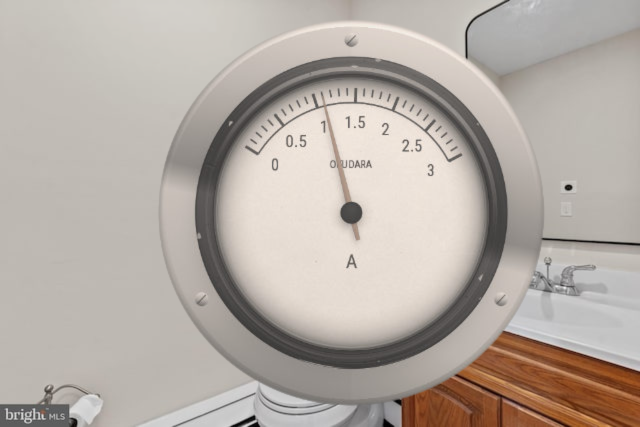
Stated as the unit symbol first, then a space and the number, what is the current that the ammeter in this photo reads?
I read A 1.1
